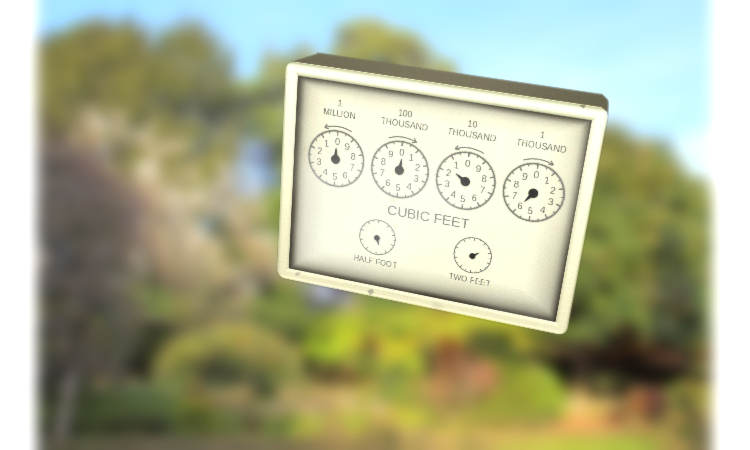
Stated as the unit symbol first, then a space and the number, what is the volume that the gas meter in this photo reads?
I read ft³ 1600
